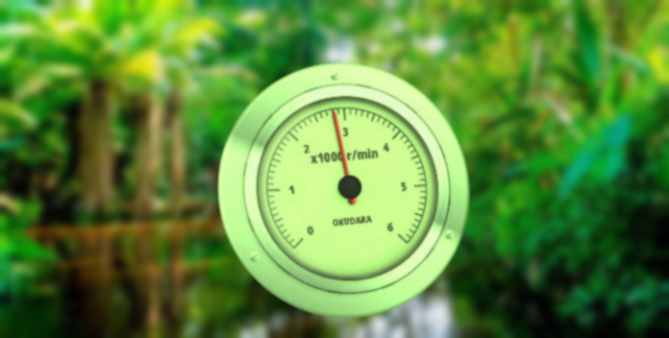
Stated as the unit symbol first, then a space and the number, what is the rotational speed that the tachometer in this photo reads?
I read rpm 2800
